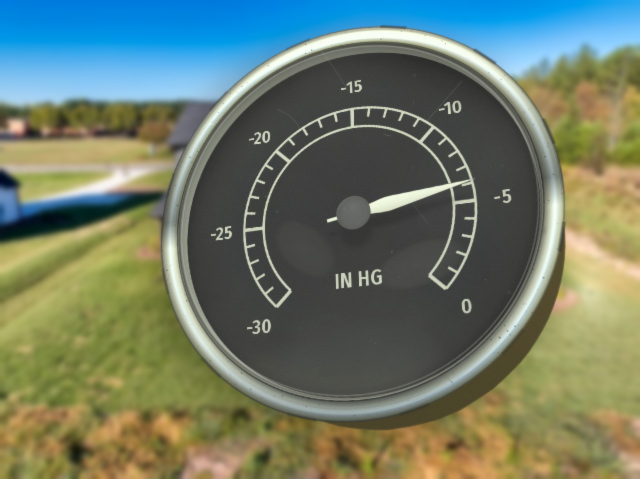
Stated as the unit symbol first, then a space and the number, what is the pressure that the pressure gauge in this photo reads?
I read inHg -6
